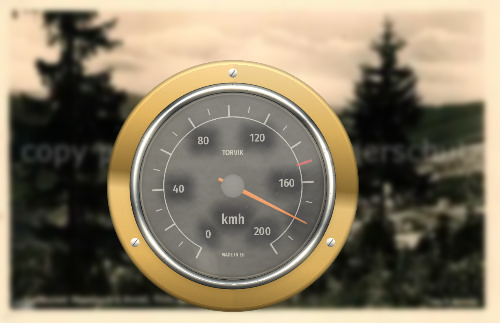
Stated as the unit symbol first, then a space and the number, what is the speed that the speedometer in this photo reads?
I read km/h 180
